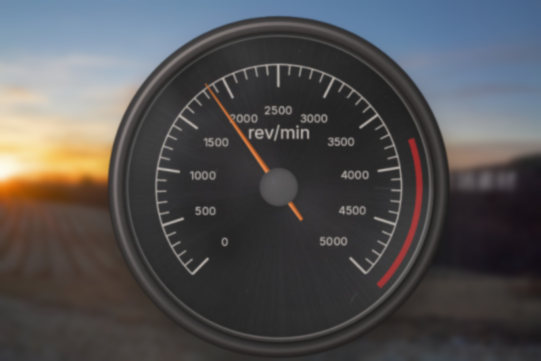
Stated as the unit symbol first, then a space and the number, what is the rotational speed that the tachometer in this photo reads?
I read rpm 1850
